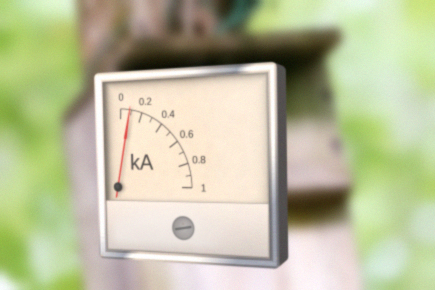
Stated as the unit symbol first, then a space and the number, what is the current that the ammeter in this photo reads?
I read kA 0.1
